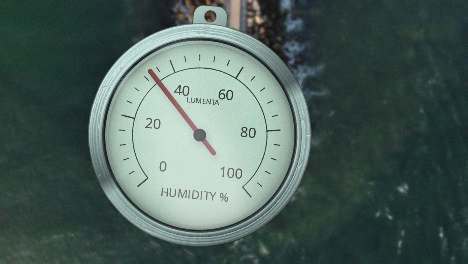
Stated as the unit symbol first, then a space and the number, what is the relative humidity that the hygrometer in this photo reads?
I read % 34
